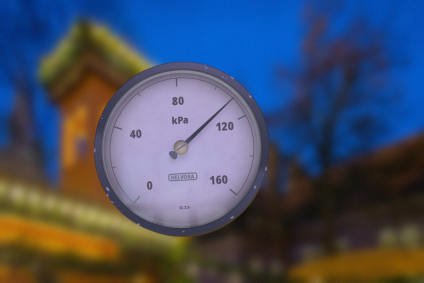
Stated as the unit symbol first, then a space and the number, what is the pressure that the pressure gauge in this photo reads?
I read kPa 110
